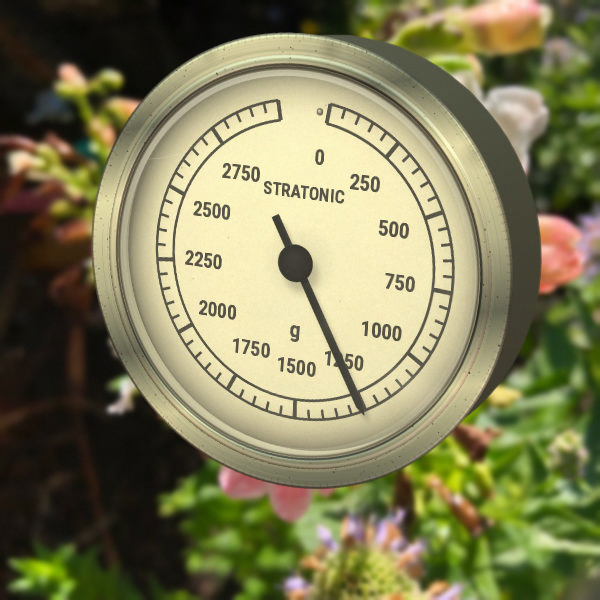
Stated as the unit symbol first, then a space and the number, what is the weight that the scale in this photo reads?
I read g 1250
